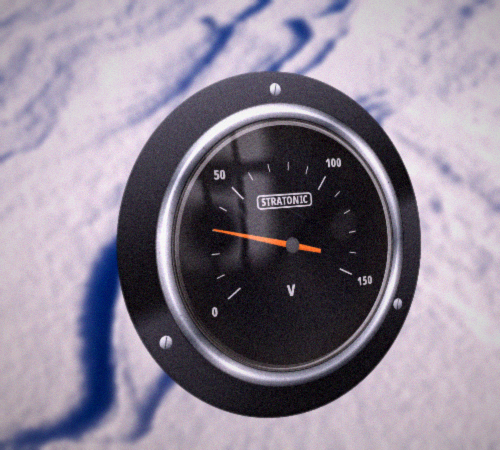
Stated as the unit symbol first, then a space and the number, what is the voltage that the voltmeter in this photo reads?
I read V 30
